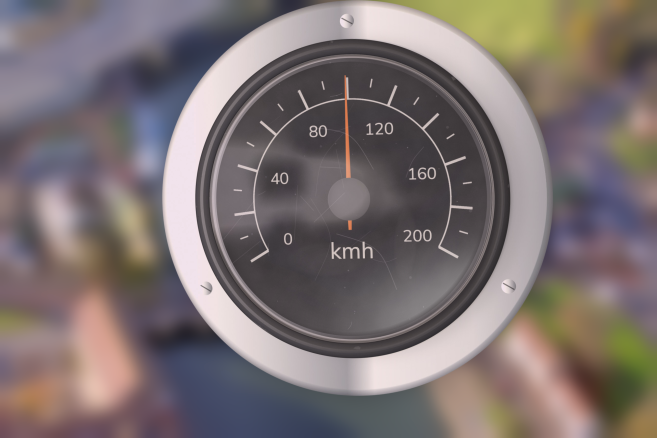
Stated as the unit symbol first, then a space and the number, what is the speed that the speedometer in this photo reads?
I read km/h 100
